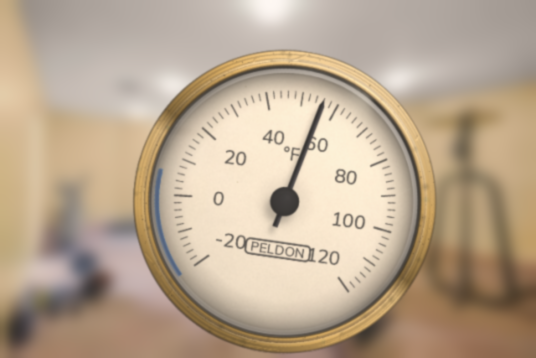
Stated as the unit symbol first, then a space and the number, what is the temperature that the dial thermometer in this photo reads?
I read °F 56
